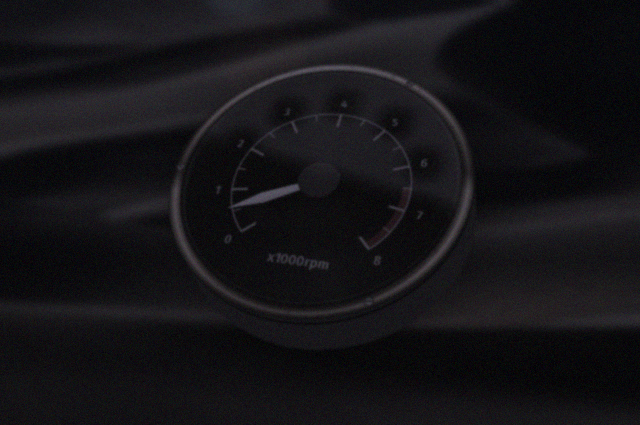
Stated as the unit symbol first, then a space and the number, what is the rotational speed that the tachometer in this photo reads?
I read rpm 500
